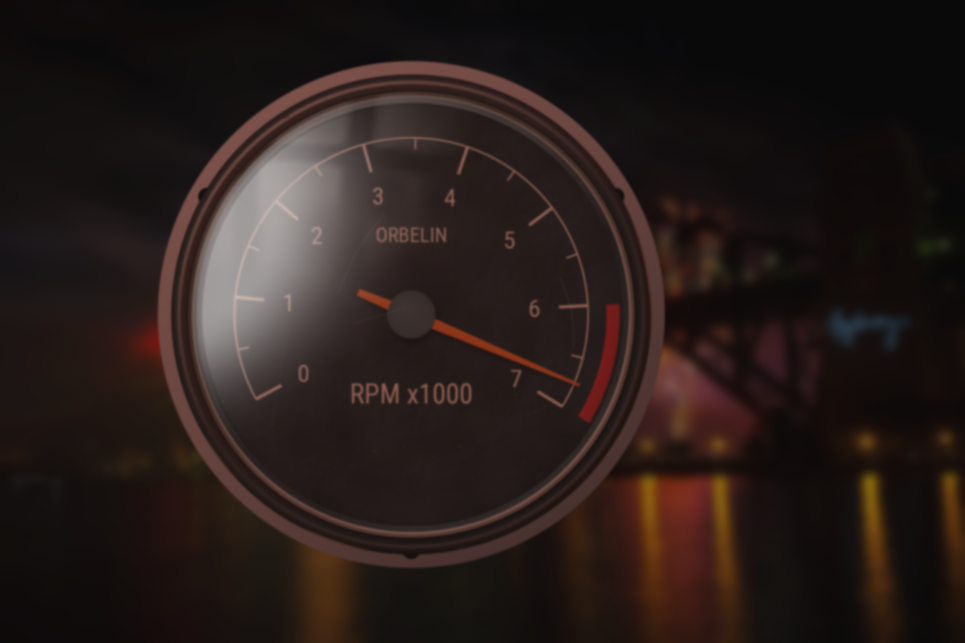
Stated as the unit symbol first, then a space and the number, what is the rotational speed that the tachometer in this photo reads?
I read rpm 6750
